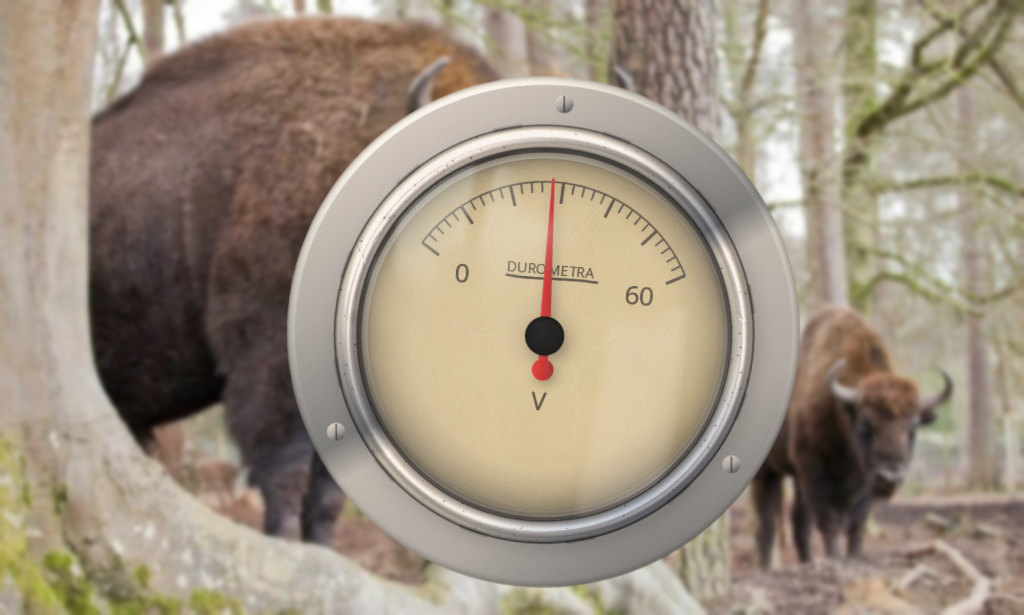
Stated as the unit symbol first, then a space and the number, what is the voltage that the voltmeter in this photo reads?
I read V 28
